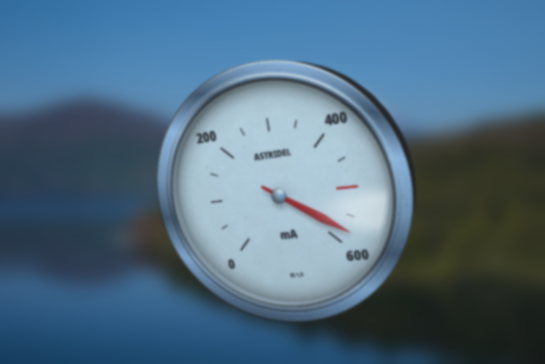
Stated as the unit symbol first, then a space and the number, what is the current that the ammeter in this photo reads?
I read mA 575
